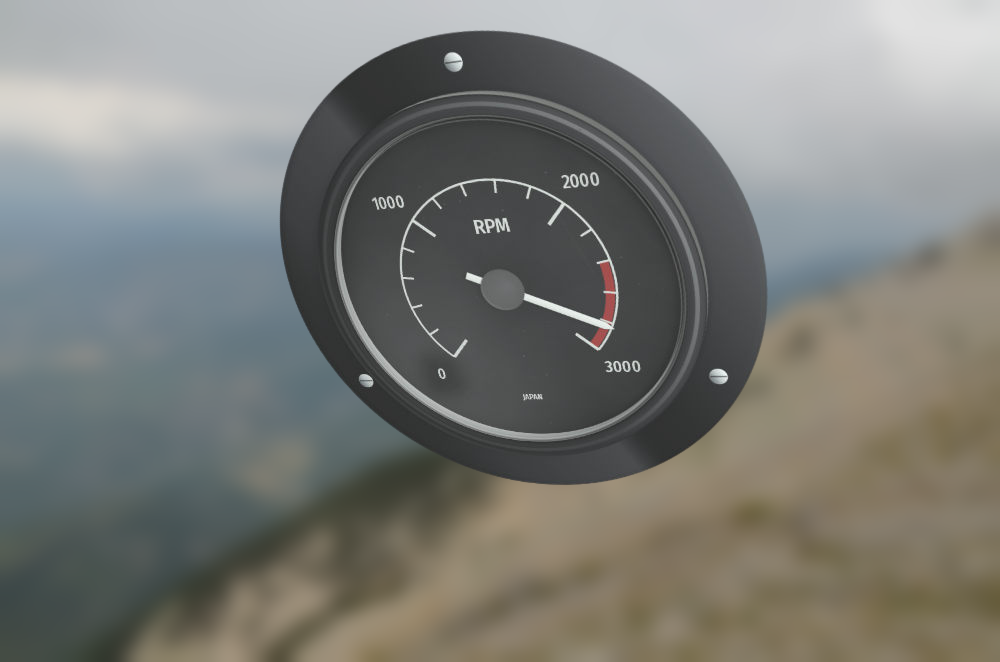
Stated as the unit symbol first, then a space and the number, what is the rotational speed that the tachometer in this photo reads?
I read rpm 2800
